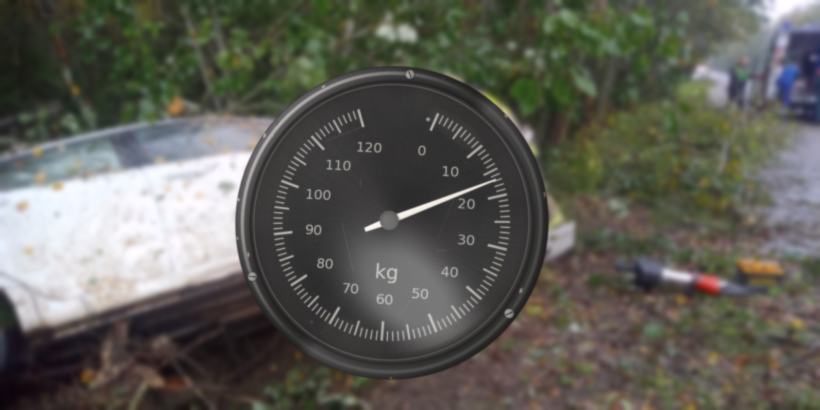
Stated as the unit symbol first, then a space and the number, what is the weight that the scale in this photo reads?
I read kg 17
